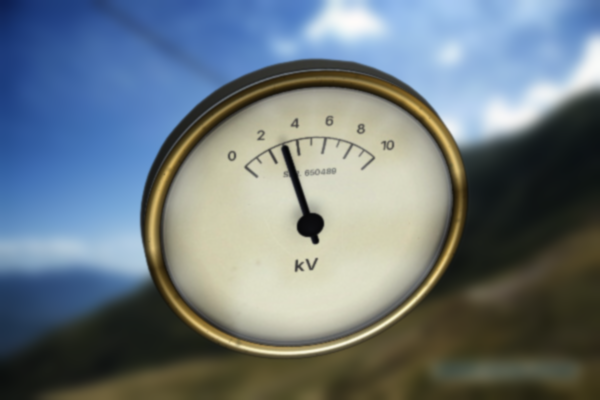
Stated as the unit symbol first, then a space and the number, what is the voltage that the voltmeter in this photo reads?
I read kV 3
